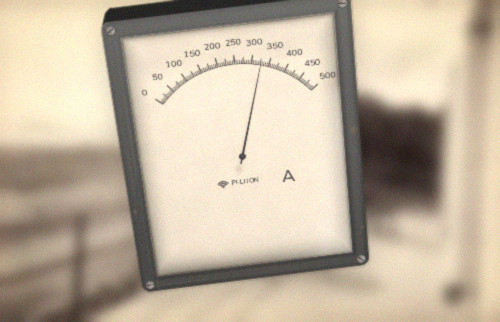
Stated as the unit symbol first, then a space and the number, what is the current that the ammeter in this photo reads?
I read A 325
